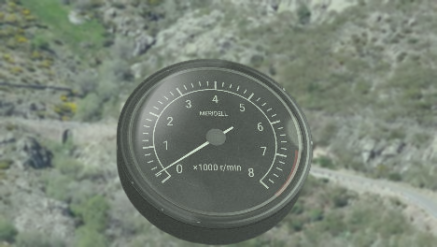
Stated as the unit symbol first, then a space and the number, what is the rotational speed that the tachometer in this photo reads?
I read rpm 200
